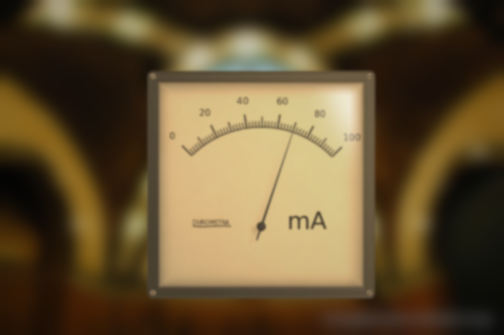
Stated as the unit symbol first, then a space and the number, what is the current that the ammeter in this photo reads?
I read mA 70
